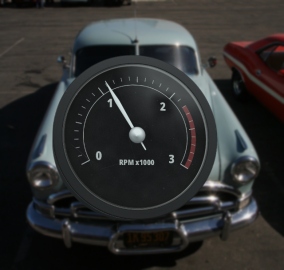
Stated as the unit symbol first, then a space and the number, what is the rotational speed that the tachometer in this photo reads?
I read rpm 1100
